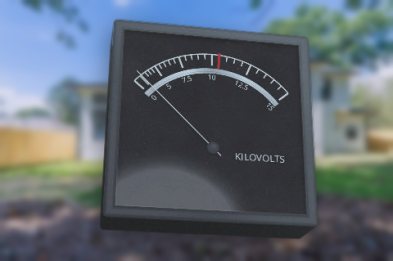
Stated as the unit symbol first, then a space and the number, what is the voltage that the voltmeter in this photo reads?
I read kV 2.5
